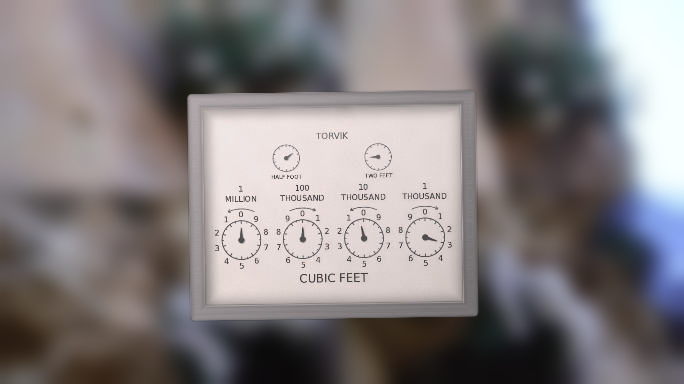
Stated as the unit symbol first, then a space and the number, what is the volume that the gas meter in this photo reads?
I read ft³ 300
